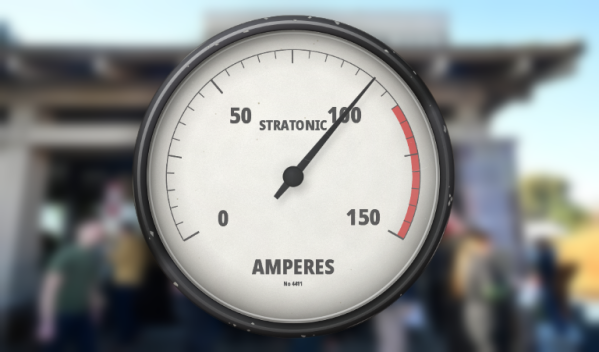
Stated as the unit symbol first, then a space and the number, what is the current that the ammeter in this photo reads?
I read A 100
